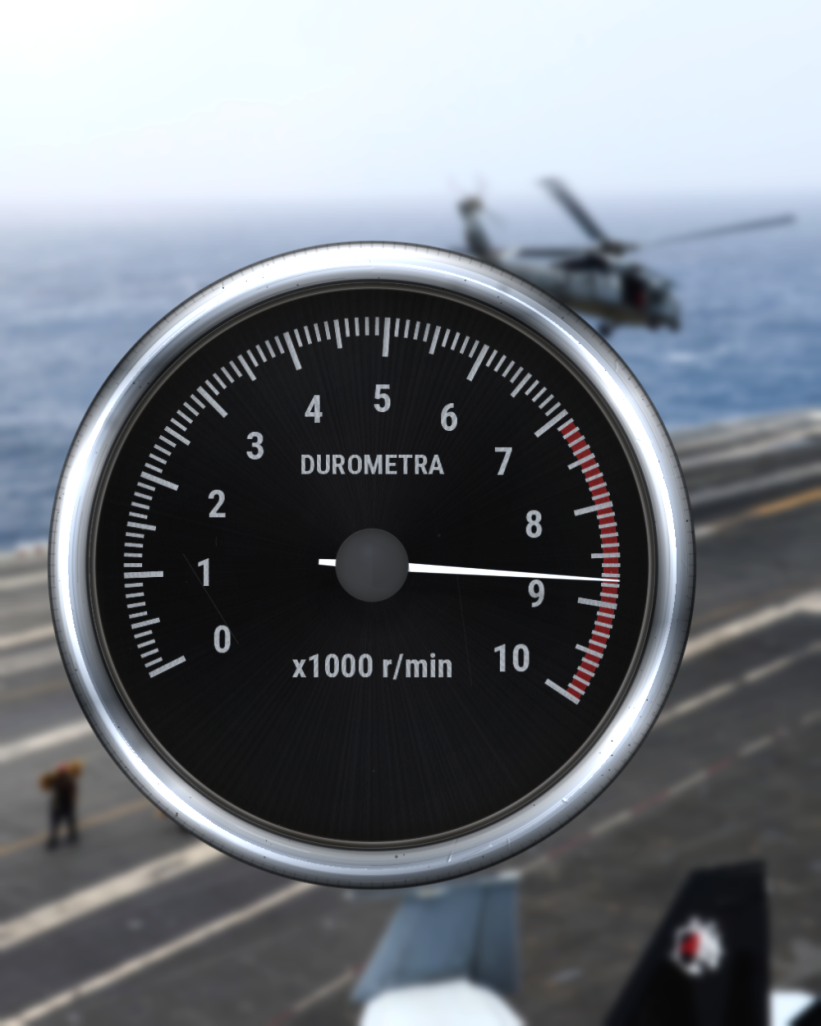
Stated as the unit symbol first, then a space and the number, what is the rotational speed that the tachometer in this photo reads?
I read rpm 8750
